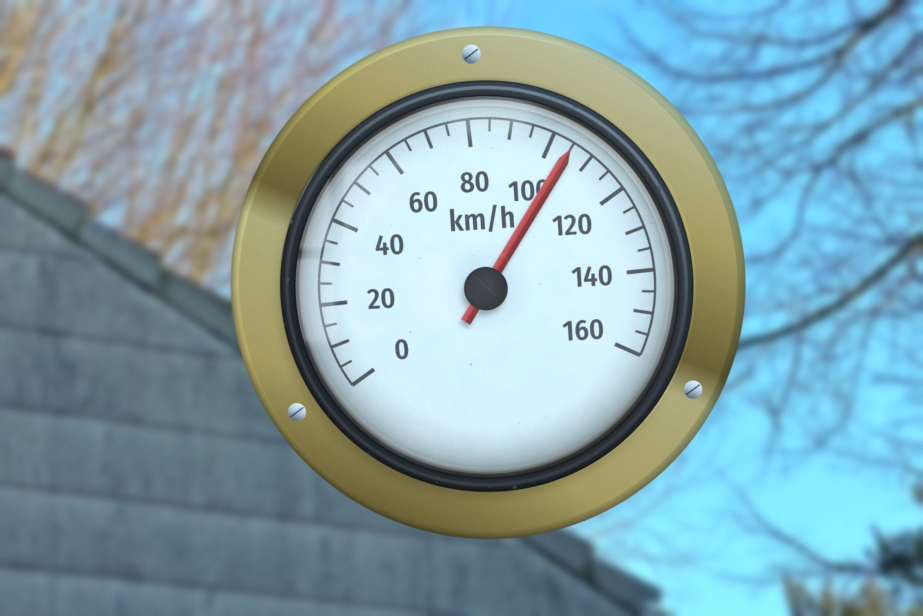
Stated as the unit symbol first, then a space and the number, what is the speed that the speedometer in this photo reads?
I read km/h 105
